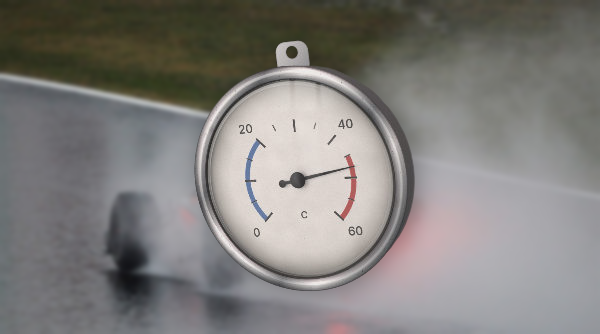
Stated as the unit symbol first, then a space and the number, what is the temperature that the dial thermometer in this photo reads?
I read °C 47.5
